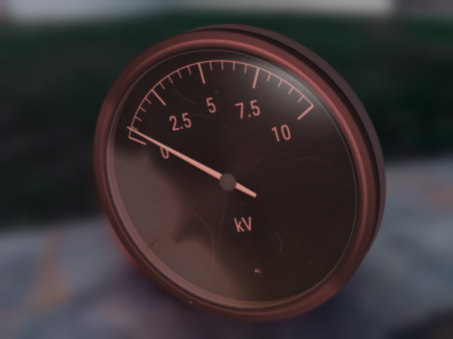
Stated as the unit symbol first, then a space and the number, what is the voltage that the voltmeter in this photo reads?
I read kV 0.5
